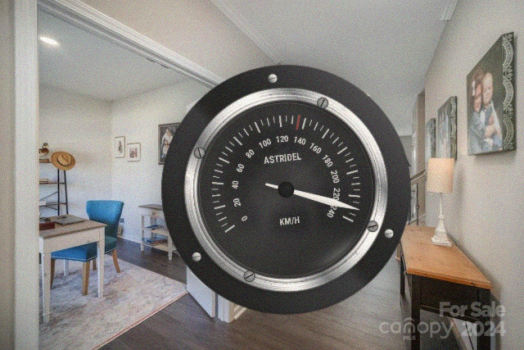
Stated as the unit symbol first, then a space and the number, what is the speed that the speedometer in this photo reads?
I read km/h 230
